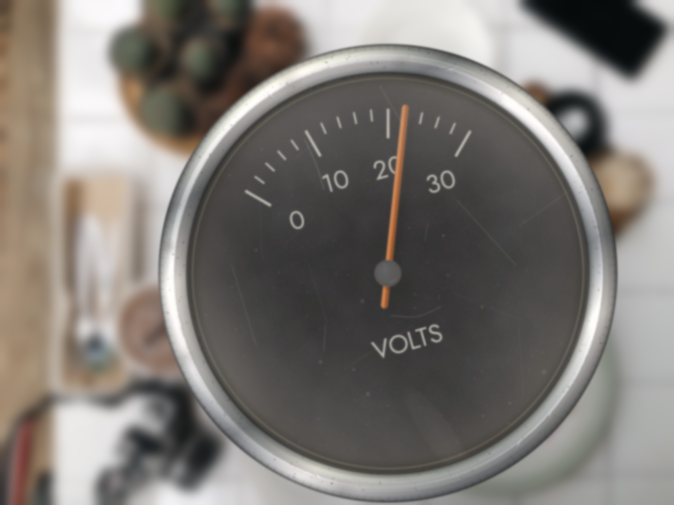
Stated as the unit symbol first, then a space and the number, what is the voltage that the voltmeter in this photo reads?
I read V 22
